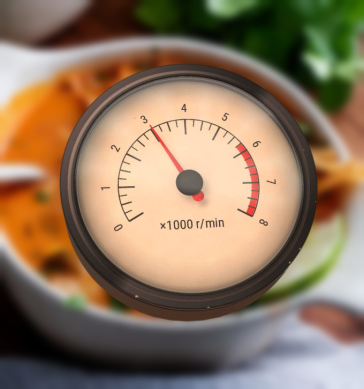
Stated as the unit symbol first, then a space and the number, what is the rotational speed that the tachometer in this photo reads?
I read rpm 3000
